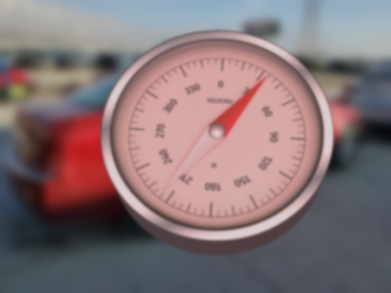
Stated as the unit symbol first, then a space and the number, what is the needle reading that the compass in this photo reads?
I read ° 35
